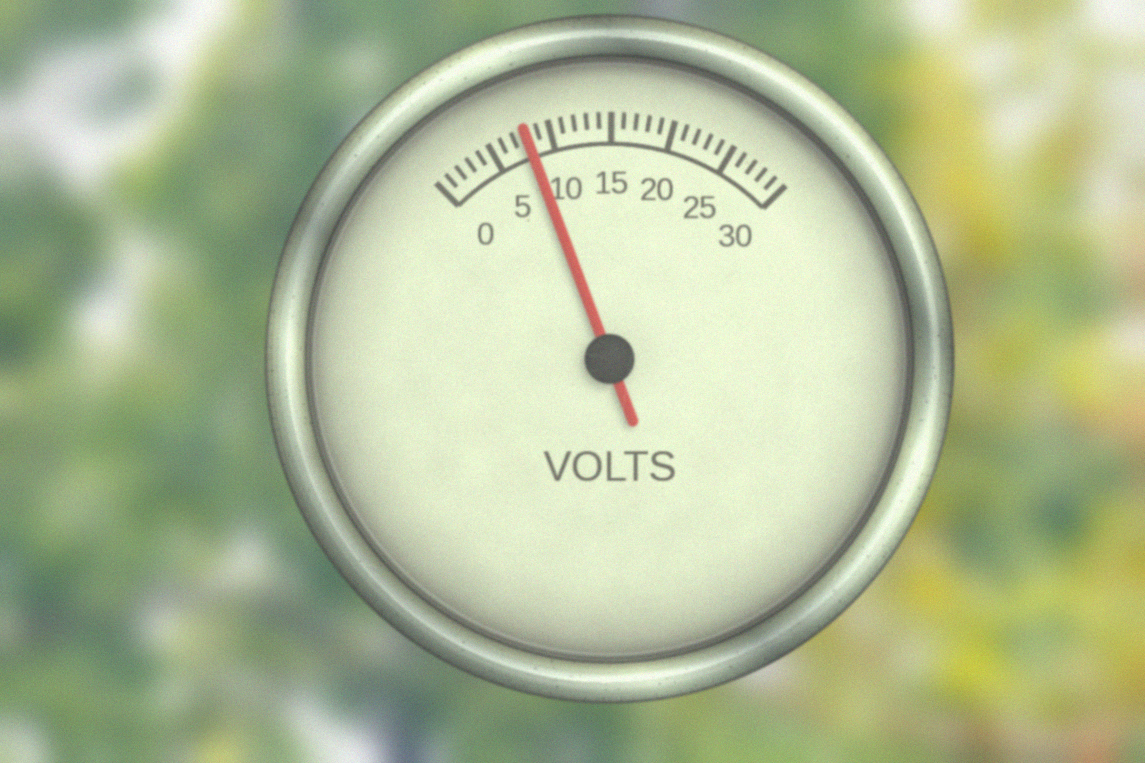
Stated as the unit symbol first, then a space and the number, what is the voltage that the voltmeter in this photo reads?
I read V 8
